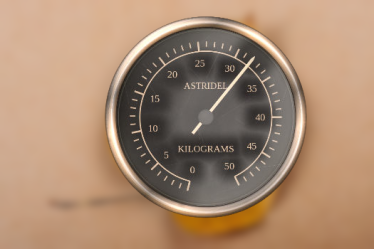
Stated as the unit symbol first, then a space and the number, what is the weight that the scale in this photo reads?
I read kg 32
